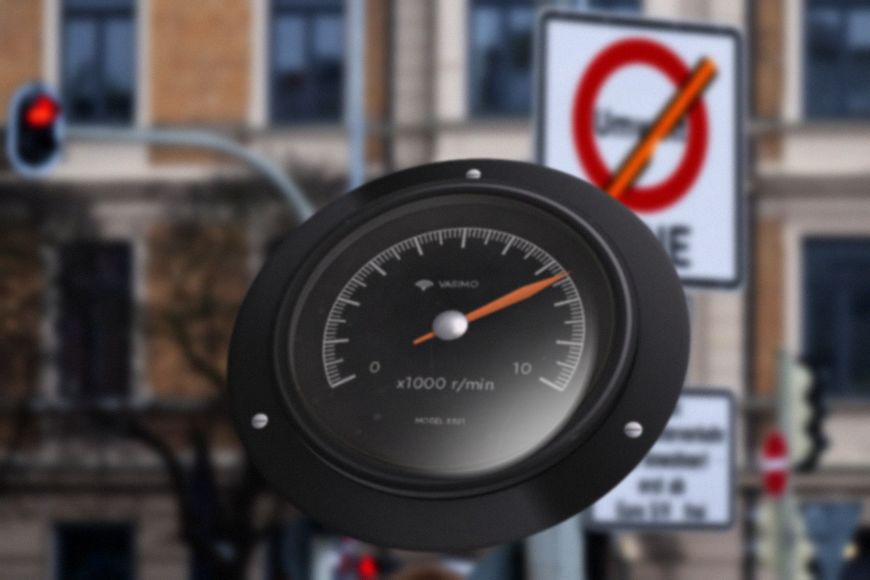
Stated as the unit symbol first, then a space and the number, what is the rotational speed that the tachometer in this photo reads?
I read rpm 7500
